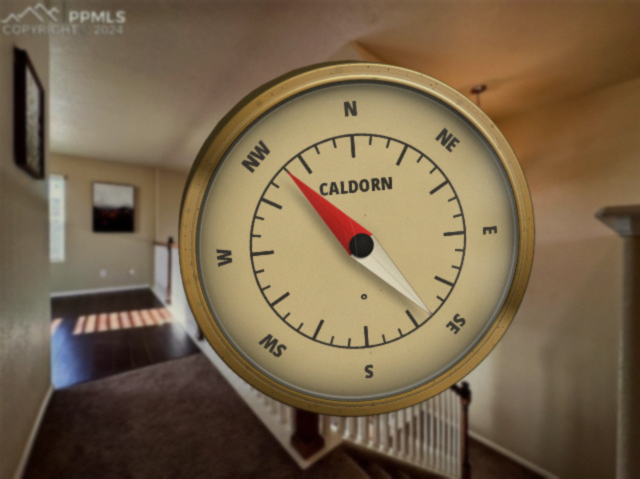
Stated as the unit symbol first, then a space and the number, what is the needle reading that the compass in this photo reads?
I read ° 320
